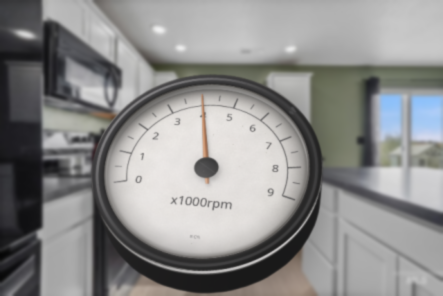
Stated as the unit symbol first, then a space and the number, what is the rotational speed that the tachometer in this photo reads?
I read rpm 4000
